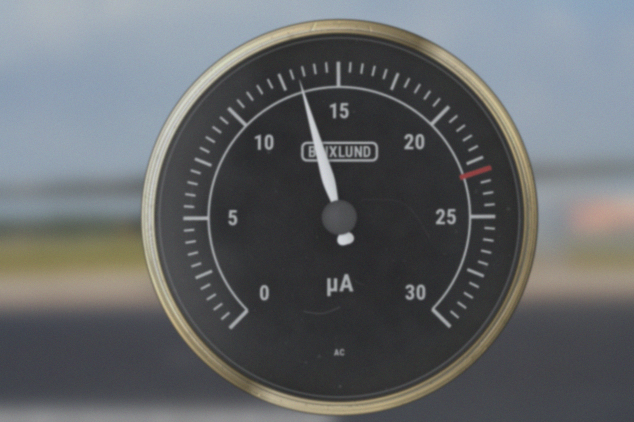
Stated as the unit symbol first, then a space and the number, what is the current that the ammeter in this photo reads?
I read µA 13.25
